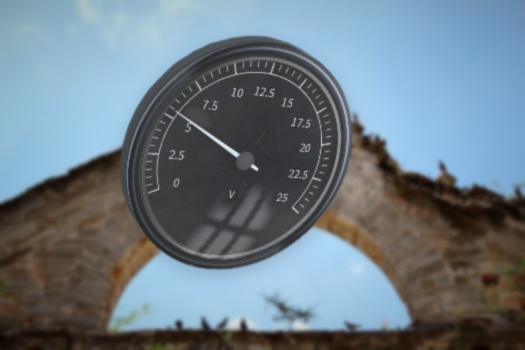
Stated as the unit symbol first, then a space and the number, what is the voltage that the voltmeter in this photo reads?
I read V 5.5
